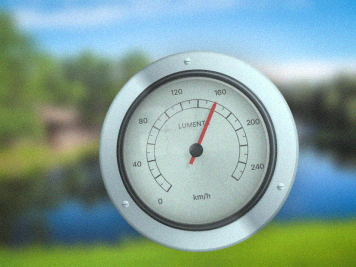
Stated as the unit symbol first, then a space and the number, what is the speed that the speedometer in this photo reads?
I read km/h 160
